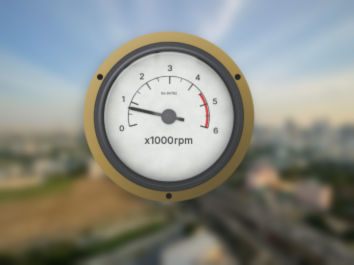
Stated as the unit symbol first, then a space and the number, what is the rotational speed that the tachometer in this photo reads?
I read rpm 750
